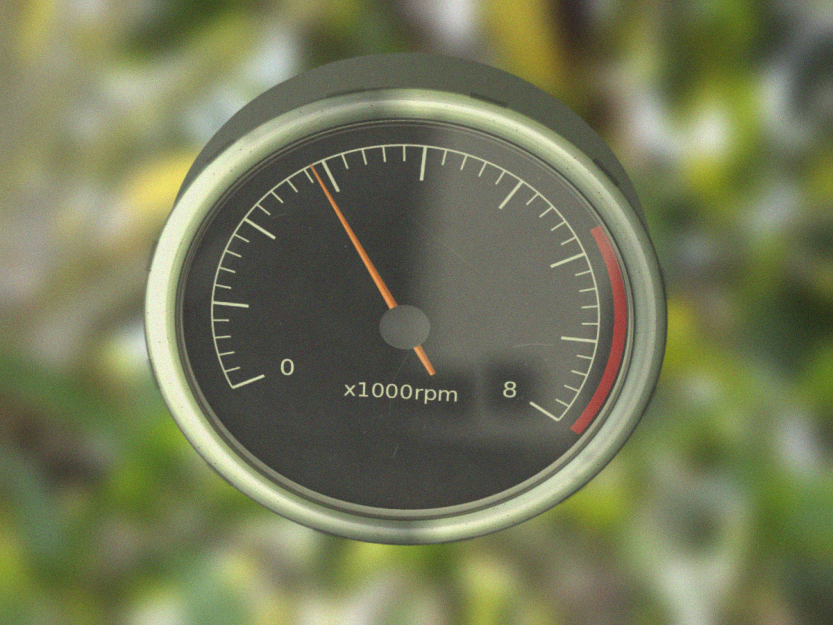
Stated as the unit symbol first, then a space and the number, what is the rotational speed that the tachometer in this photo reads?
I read rpm 2900
